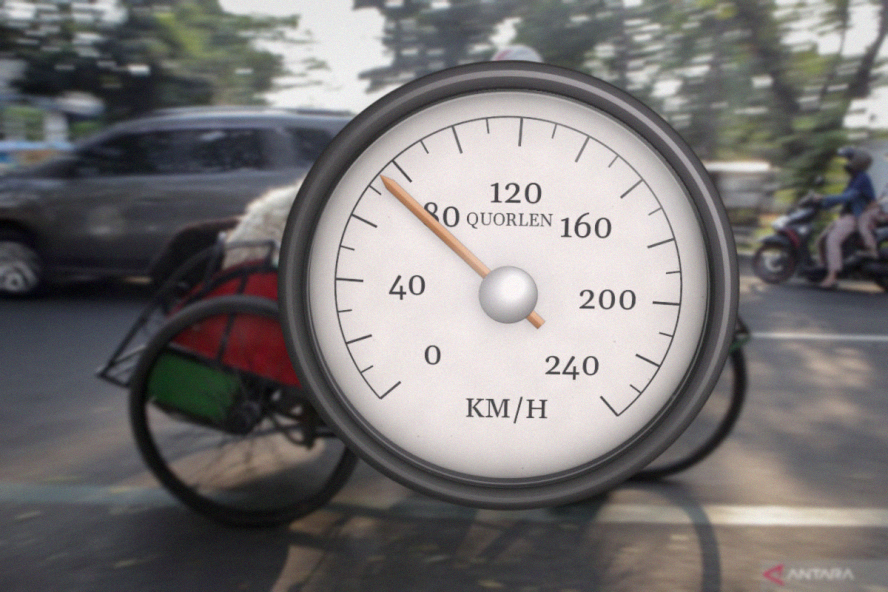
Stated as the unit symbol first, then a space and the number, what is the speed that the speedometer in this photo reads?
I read km/h 75
